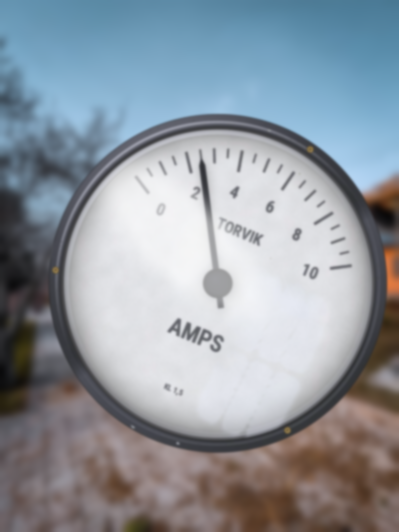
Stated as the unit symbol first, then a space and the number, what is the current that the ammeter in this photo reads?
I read A 2.5
